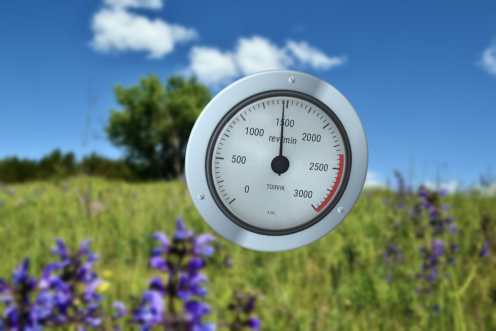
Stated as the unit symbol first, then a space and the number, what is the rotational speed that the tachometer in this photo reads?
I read rpm 1450
